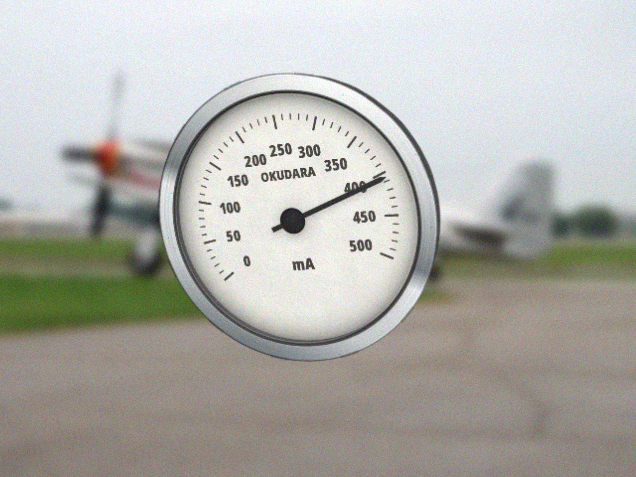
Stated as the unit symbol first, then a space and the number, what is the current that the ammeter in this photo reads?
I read mA 405
